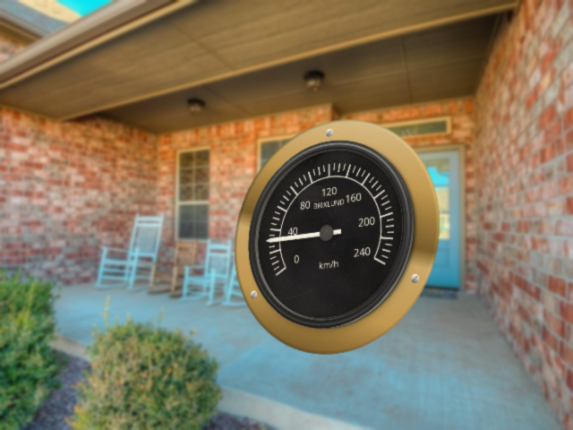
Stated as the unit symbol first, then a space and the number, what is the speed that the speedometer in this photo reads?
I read km/h 30
